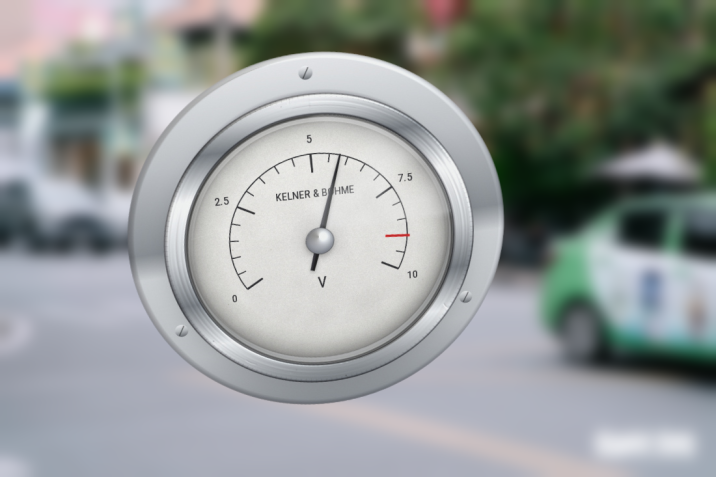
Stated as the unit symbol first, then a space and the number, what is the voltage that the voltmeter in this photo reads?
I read V 5.75
